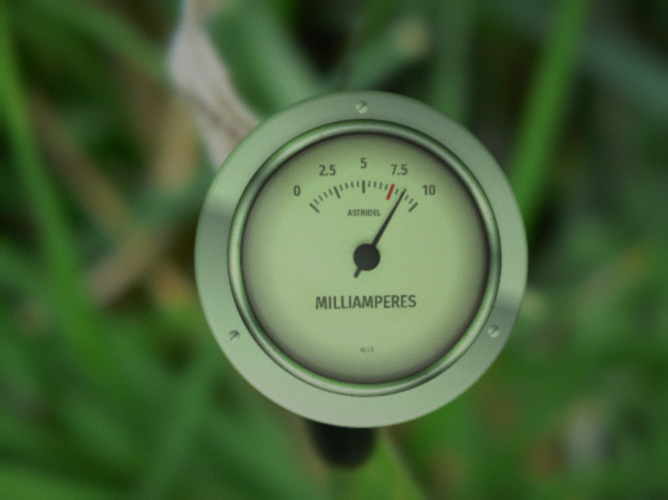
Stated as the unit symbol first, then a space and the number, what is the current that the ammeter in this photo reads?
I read mA 8.5
